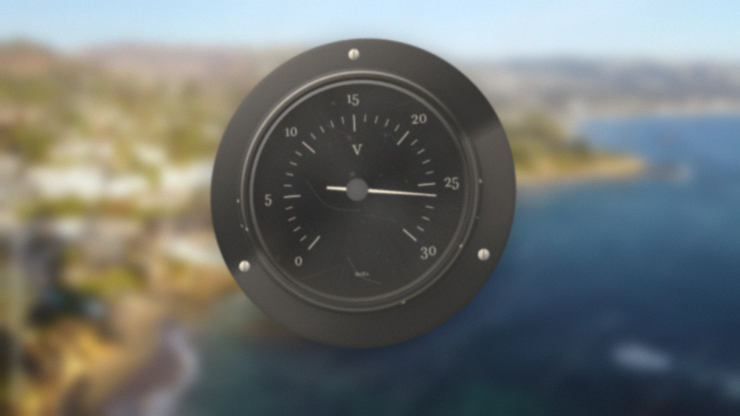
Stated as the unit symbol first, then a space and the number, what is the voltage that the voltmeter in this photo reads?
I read V 26
